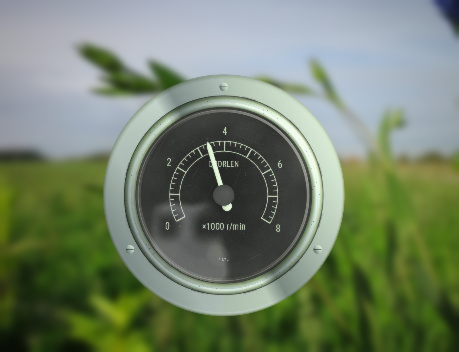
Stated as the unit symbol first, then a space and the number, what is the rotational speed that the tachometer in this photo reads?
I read rpm 3400
